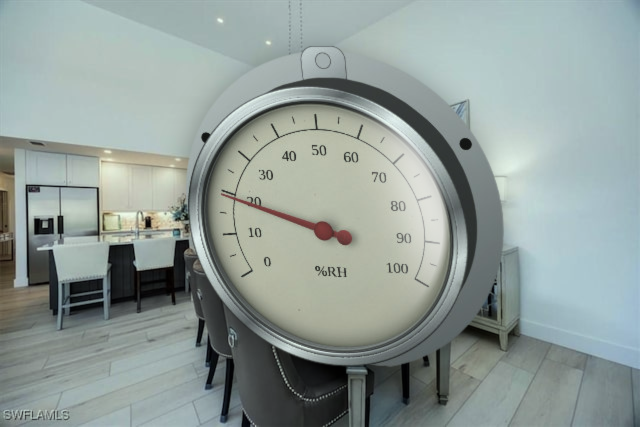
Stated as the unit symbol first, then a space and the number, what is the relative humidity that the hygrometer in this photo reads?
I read % 20
